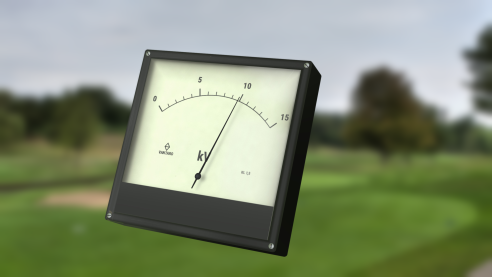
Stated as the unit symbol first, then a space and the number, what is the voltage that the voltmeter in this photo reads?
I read kV 10
